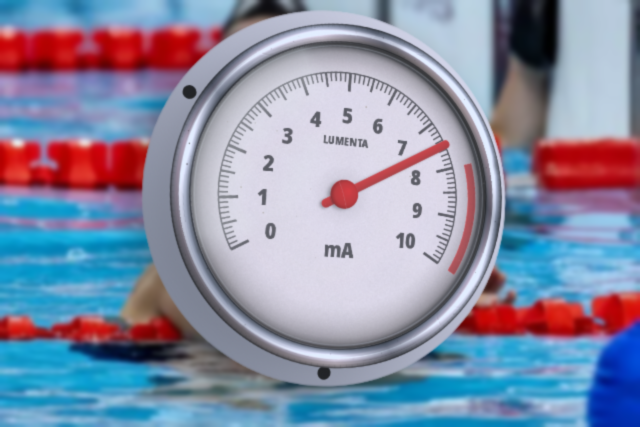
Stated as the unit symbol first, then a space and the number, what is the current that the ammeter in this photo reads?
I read mA 7.5
